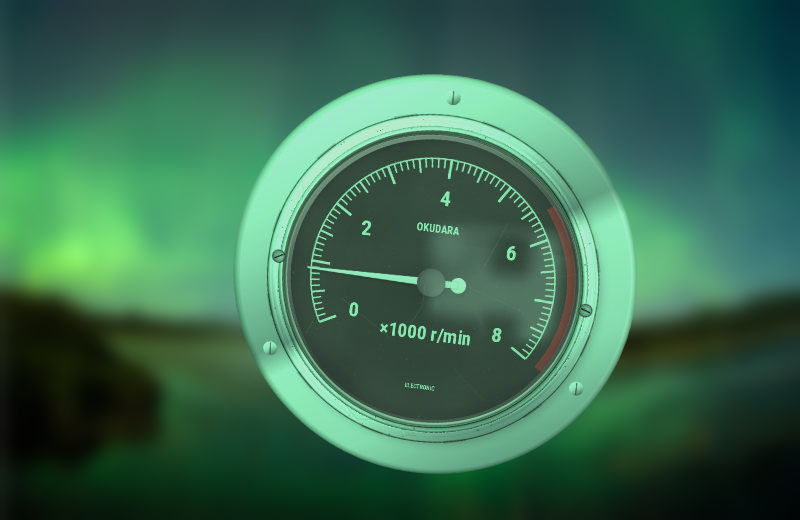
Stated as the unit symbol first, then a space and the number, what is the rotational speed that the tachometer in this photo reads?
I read rpm 900
